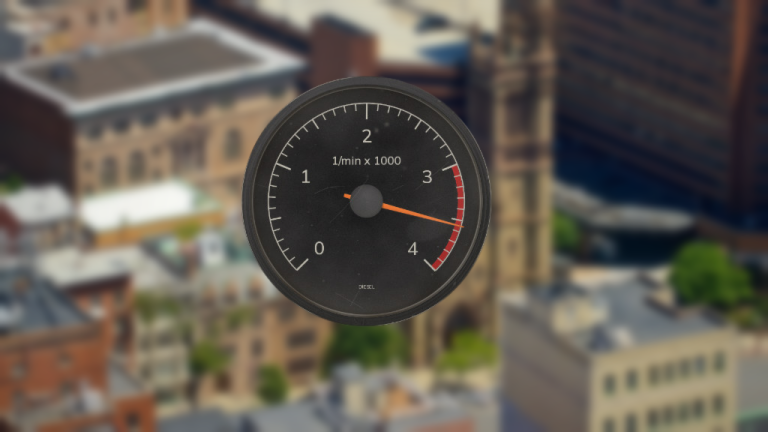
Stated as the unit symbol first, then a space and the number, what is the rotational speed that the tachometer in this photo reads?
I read rpm 3550
